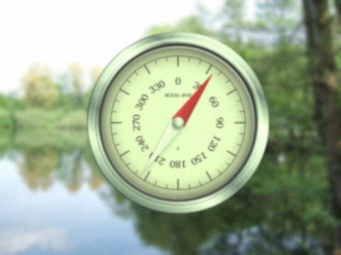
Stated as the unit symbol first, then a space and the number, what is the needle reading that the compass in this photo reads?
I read ° 35
